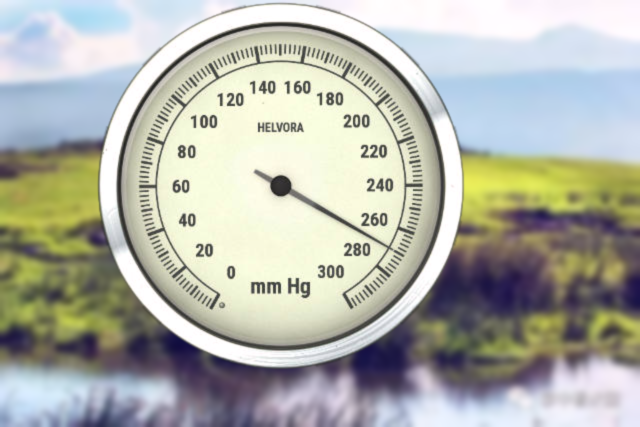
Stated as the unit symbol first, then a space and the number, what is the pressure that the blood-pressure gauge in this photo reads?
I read mmHg 270
